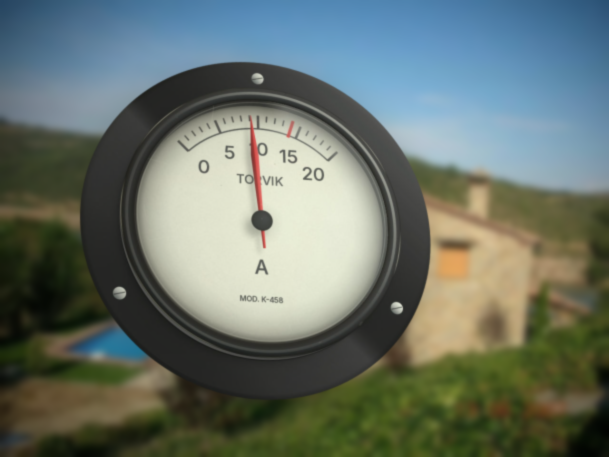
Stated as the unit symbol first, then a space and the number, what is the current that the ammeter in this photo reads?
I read A 9
